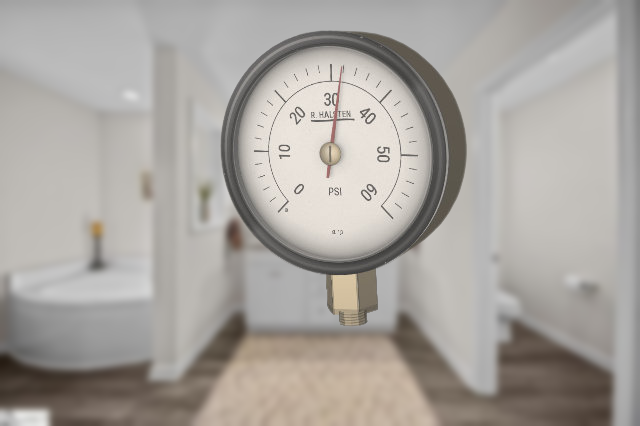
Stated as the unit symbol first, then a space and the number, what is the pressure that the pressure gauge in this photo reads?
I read psi 32
